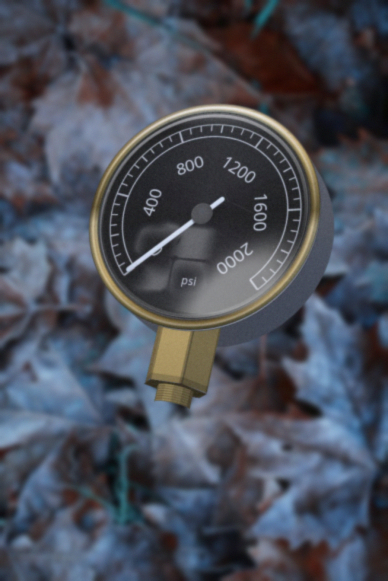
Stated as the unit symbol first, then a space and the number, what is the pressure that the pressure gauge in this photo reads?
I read psi 0
